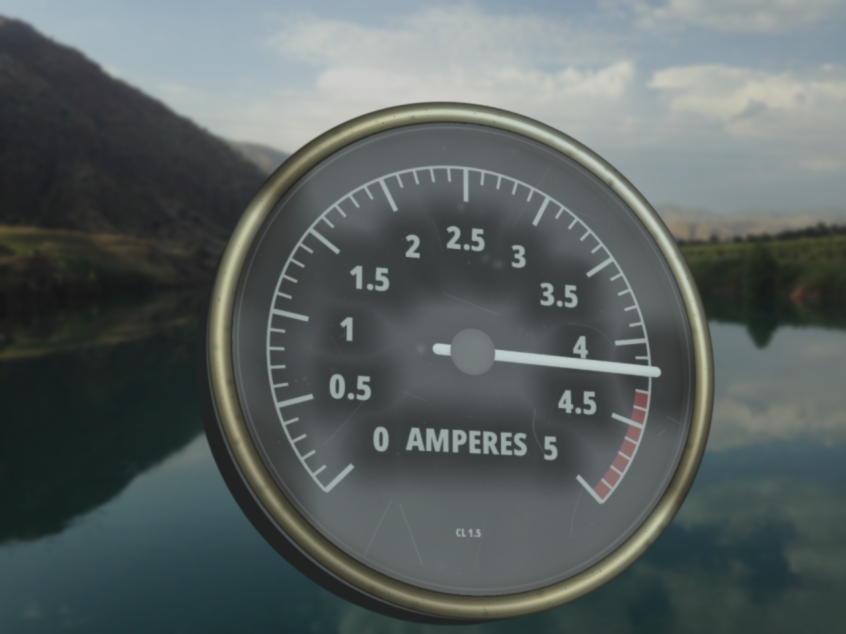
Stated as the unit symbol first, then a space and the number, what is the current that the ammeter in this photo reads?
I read A 4.2
